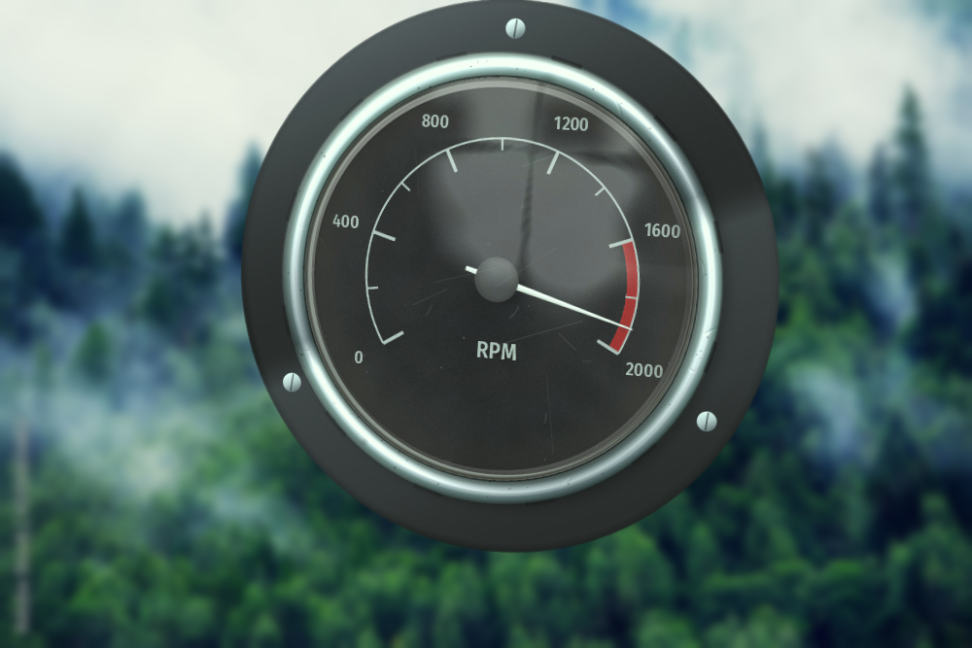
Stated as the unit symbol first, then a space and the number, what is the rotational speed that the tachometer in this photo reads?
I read rpm 1900
